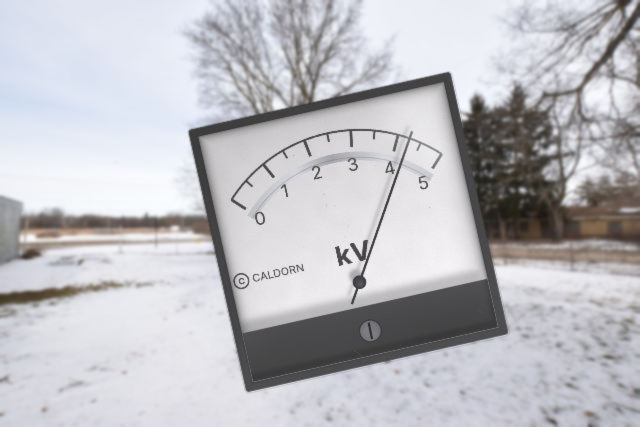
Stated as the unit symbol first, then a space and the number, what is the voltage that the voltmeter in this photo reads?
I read kV 4.25
